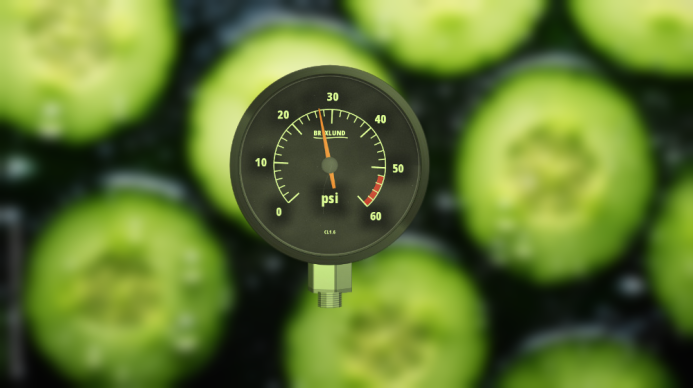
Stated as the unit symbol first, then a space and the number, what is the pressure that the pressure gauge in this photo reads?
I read psi 27
